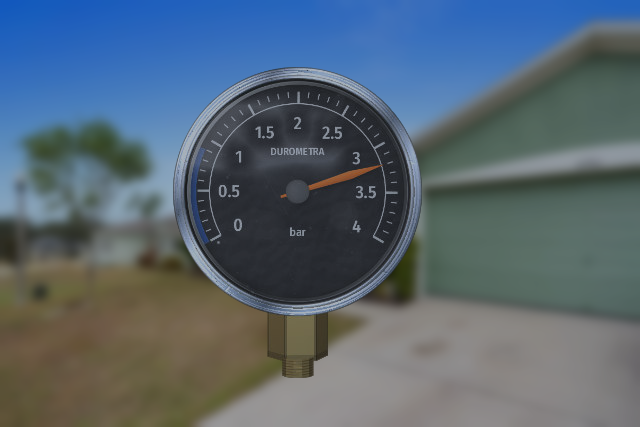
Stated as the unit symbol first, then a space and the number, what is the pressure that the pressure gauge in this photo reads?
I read bar 3.2
